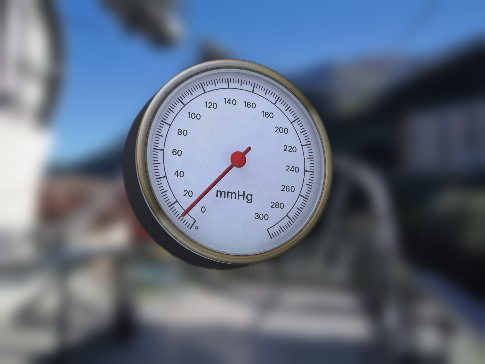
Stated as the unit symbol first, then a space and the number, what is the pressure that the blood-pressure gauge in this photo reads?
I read mmHg 10
